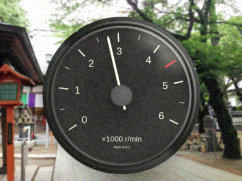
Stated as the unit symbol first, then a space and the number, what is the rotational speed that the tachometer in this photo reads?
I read rpm 2750
